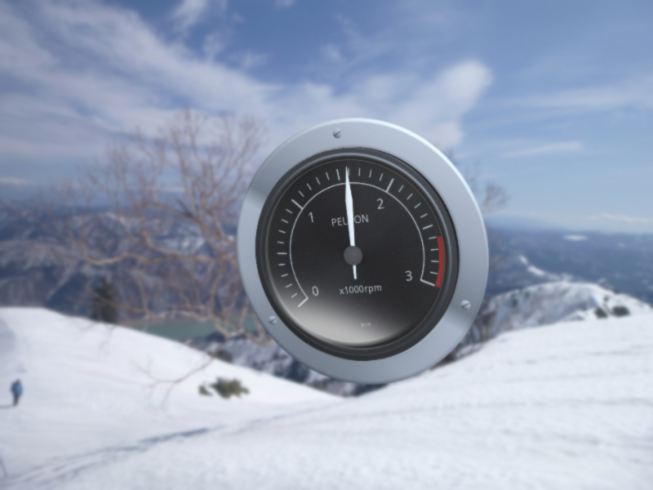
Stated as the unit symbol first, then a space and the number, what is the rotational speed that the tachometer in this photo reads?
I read rpm 1600
